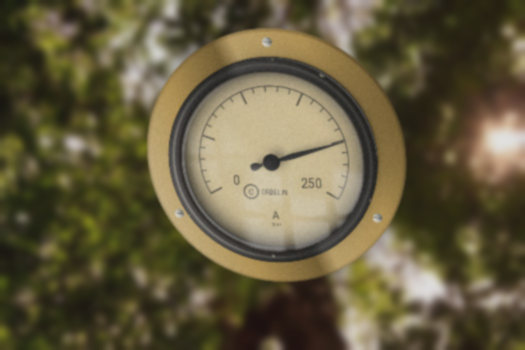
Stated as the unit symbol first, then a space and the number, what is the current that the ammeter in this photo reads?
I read A 200
